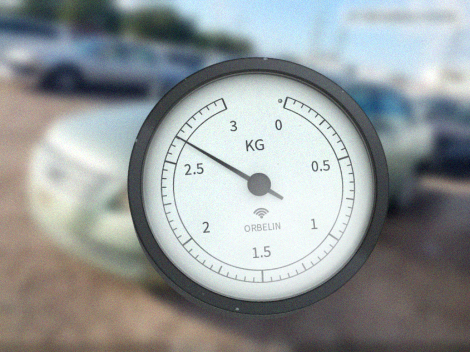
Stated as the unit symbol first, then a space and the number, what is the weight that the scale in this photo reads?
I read kg 2.65
